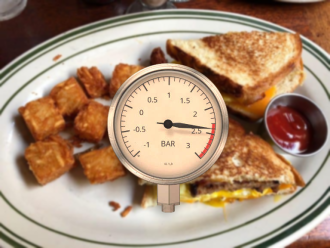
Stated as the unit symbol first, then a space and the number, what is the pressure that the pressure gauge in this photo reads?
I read bar 2.4
